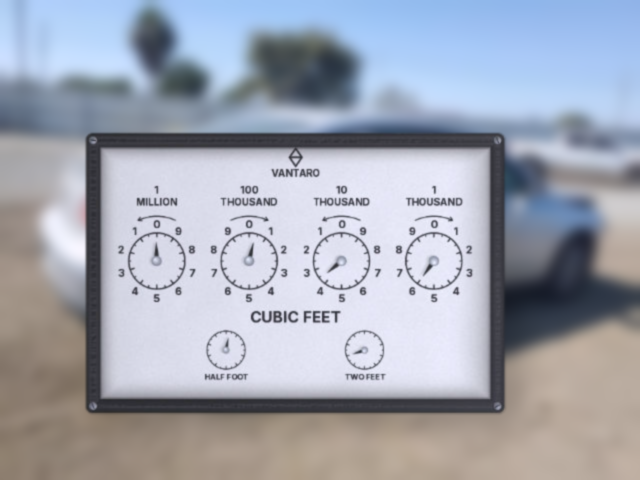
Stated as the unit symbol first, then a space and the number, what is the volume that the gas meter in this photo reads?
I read ft³ 3600
